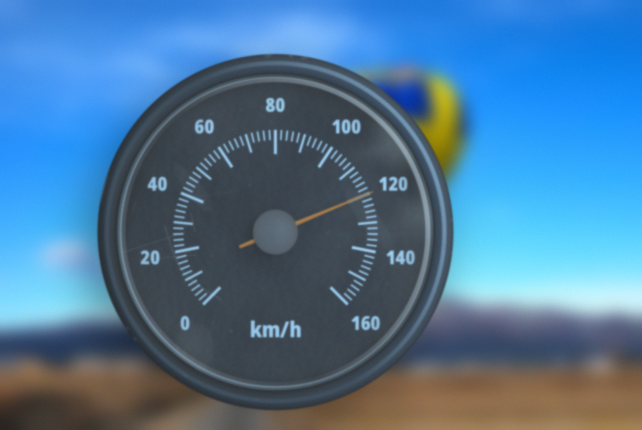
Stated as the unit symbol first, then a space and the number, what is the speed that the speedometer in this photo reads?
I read km/h 120
